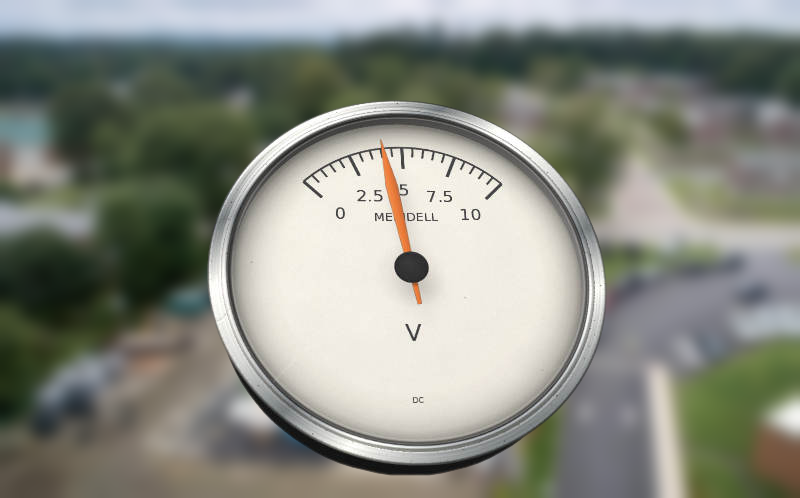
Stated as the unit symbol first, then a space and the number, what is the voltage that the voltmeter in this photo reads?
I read V 4
